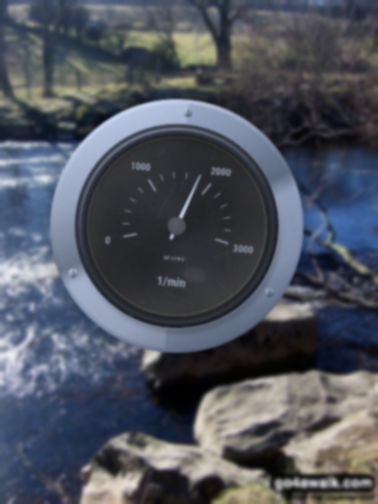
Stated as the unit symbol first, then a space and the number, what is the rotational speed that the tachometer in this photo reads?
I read rpm 1800
